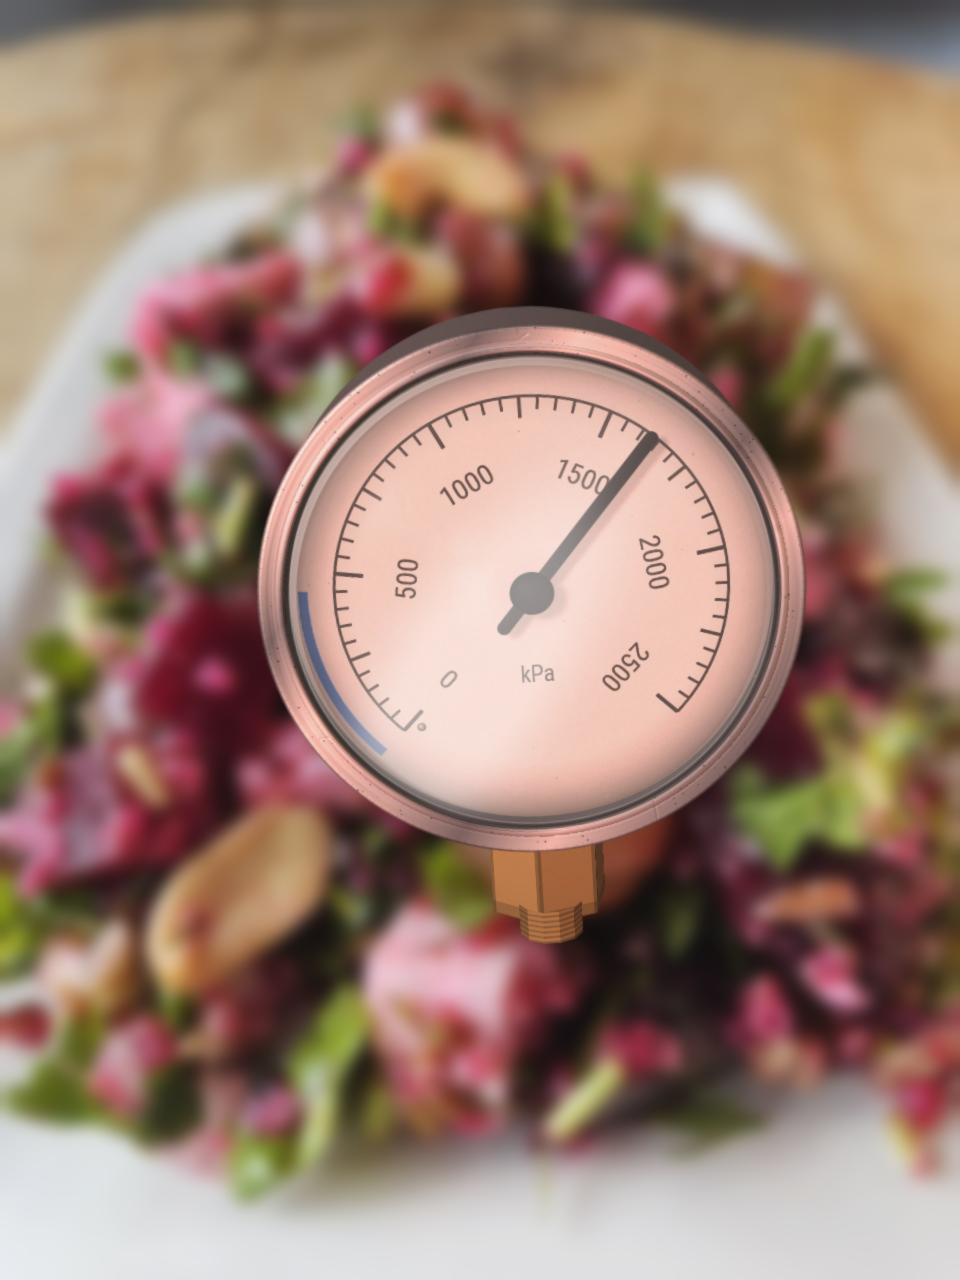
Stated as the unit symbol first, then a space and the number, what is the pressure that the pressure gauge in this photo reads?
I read kPa 1625
